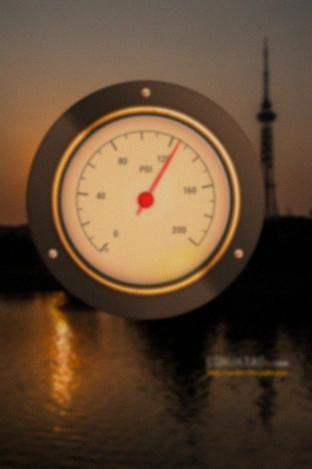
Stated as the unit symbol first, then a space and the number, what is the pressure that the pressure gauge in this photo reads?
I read psi 125
